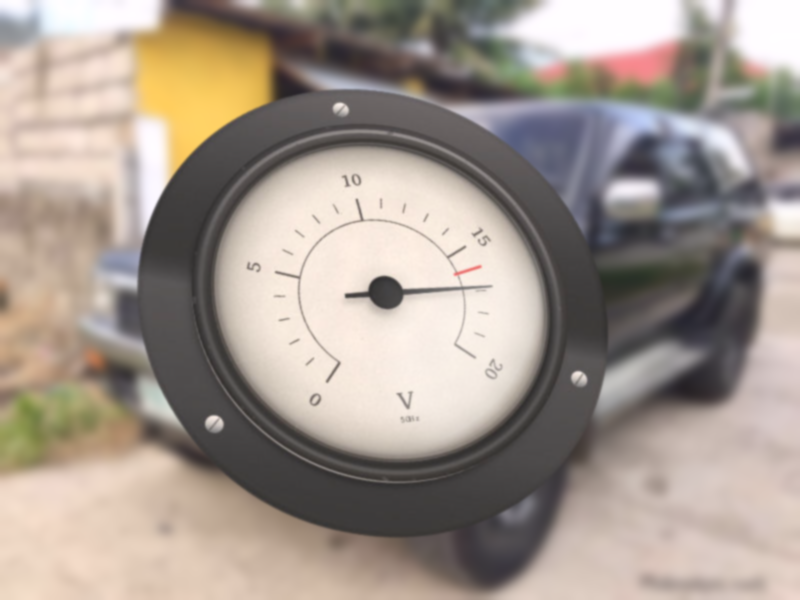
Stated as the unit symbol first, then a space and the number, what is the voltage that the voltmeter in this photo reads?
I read V 17
